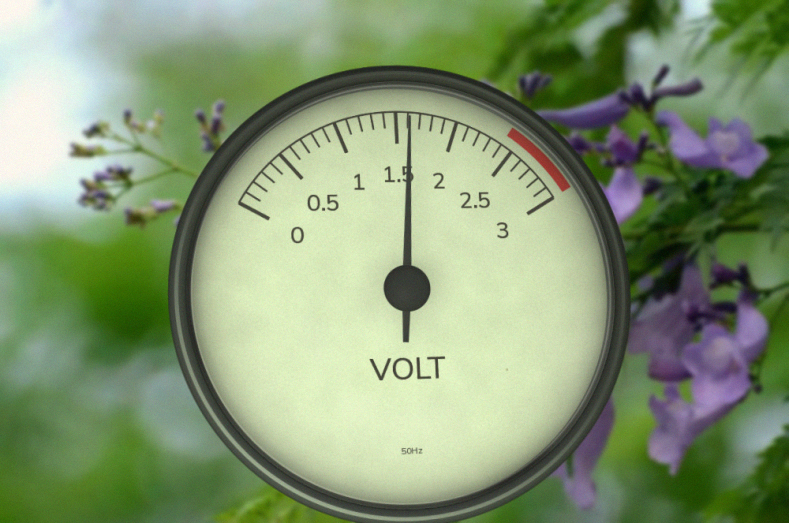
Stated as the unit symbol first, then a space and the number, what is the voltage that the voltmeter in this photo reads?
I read V 1.6
